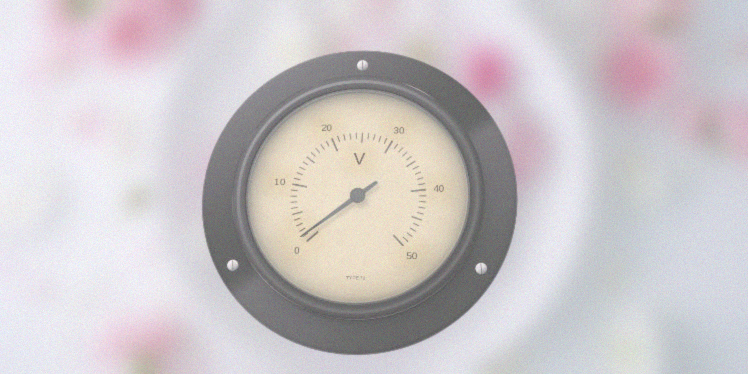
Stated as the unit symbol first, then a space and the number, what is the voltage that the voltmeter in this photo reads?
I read V 1
